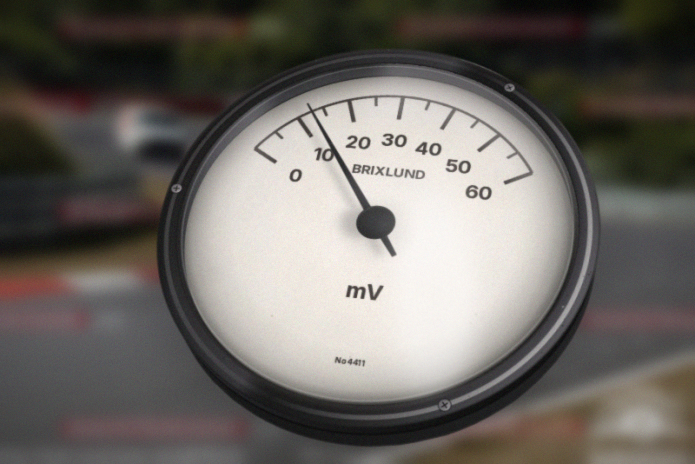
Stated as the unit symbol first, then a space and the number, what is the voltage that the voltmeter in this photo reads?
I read mV 12.5
